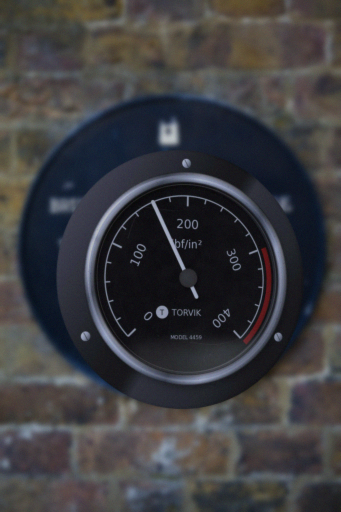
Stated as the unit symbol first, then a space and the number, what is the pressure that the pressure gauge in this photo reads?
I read psi 160
